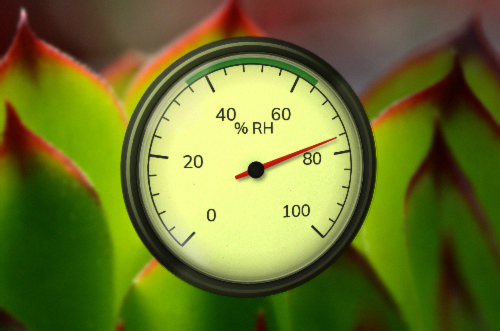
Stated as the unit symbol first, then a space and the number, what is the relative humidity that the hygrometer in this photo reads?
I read % 76
